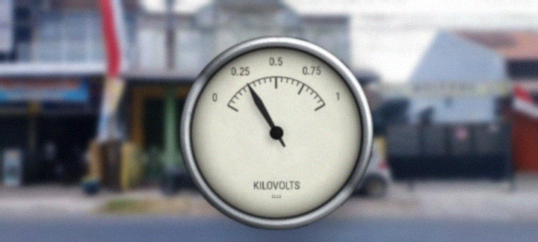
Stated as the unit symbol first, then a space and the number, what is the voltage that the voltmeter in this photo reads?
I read kV 0.25
